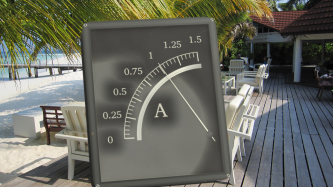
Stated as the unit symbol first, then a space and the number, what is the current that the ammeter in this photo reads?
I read A 1
